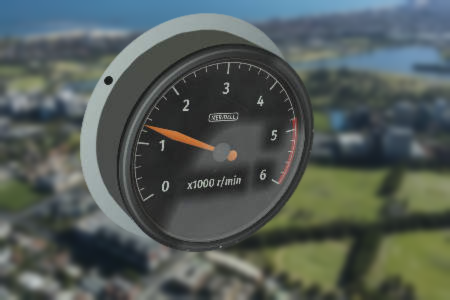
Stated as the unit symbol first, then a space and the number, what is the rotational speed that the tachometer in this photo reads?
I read rpm 1300
